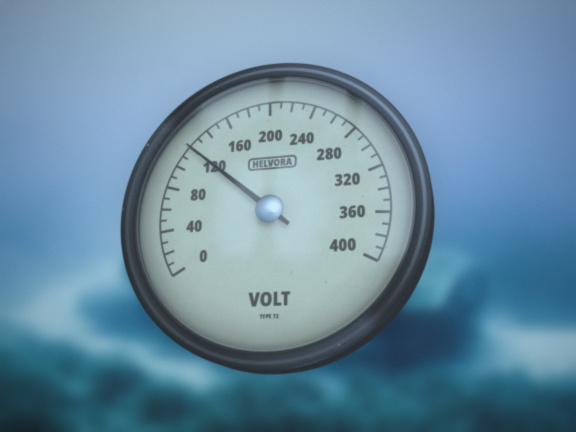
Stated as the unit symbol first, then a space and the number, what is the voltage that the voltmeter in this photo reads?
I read V 120
